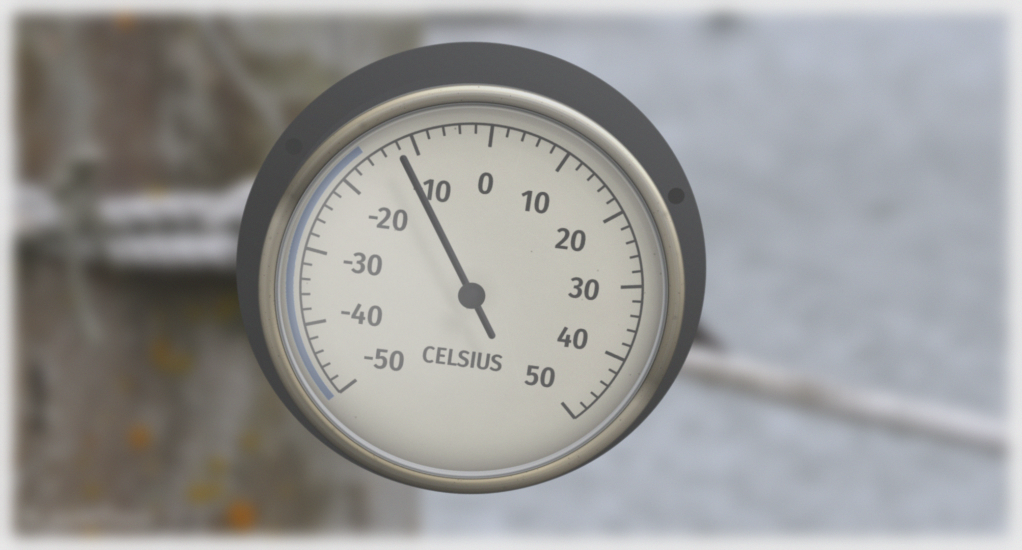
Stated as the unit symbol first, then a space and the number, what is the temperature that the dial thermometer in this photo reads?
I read °C -12
